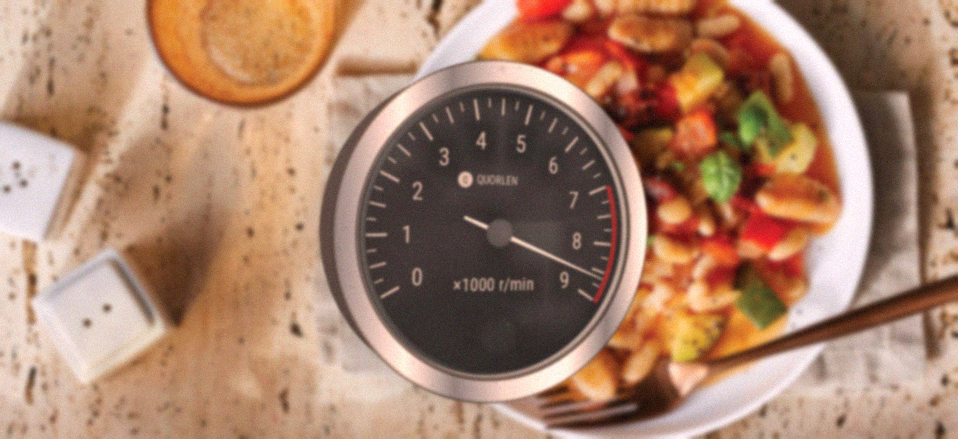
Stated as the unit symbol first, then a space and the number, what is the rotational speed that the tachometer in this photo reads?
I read rpm 8625
